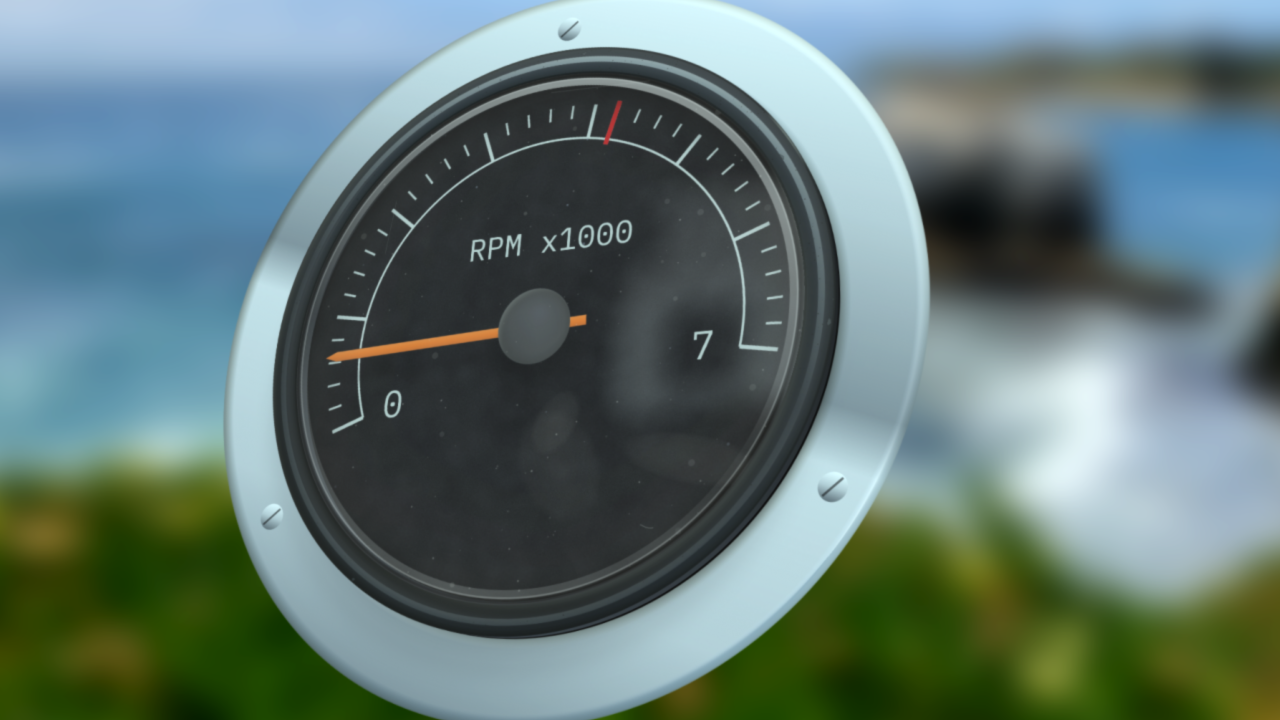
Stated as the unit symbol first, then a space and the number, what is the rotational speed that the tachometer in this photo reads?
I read rpm 600
